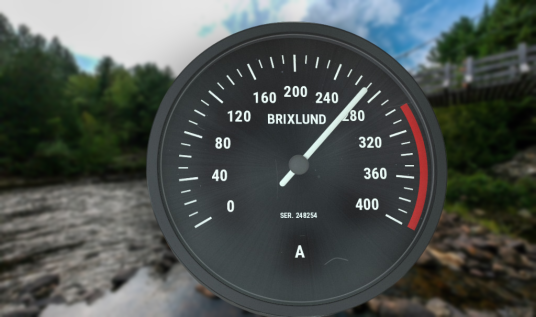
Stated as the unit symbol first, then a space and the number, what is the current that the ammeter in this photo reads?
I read A 270
